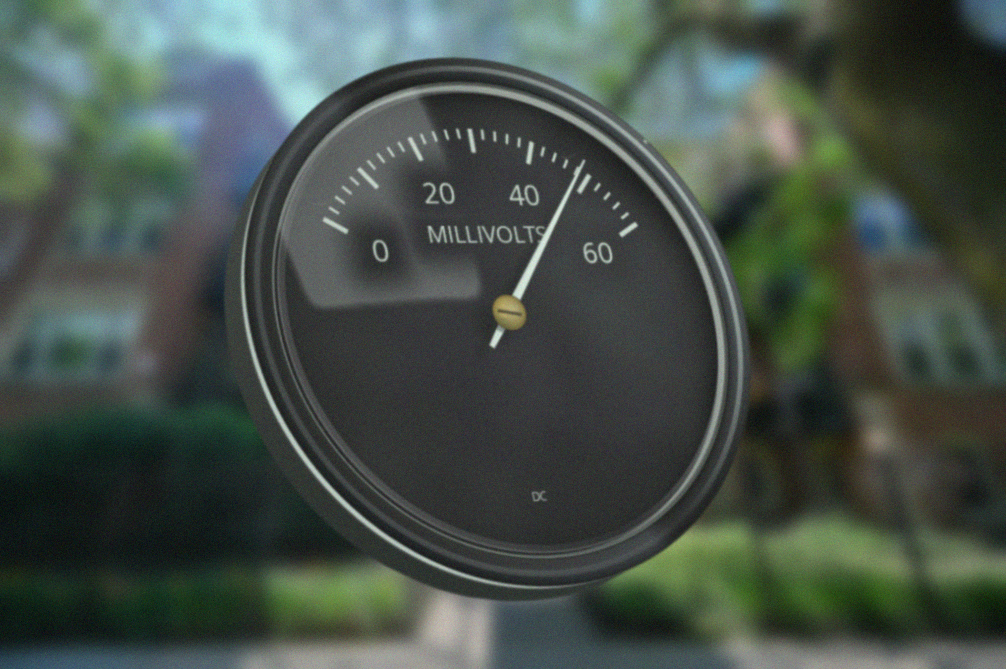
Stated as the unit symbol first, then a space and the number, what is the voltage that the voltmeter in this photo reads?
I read mV 48
